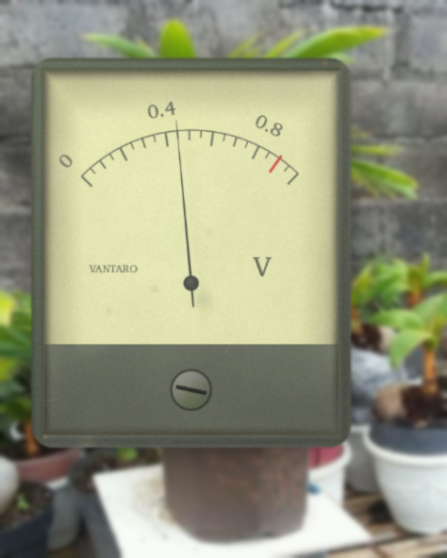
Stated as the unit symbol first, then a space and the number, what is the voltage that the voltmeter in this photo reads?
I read V 0.45
